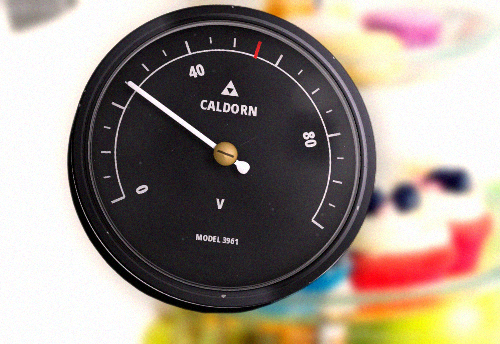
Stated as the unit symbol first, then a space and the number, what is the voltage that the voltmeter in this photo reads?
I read V 25
